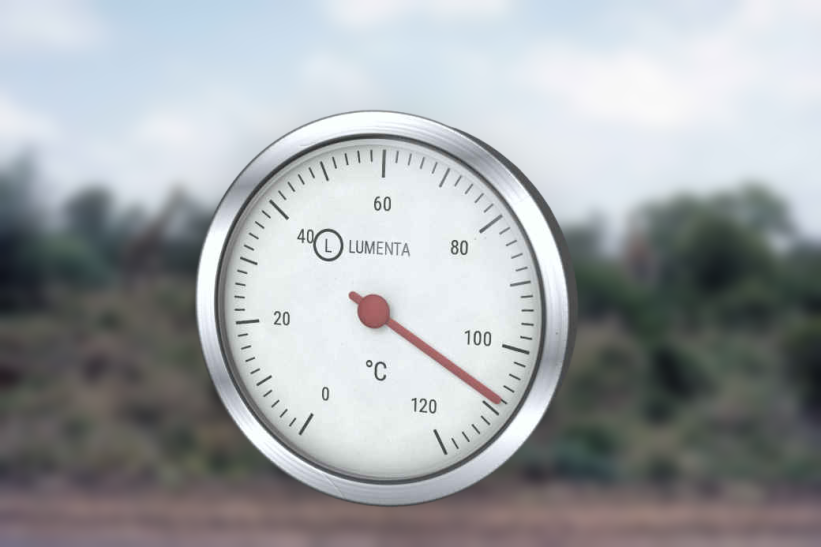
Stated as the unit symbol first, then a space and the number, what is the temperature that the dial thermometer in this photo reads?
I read °C 108
